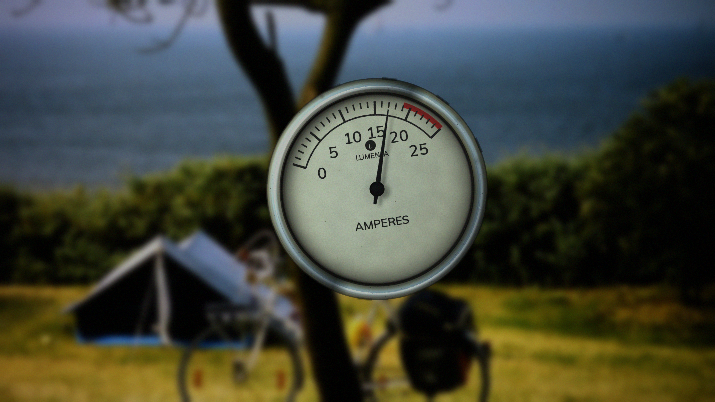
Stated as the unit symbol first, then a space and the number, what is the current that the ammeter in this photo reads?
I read A 17
